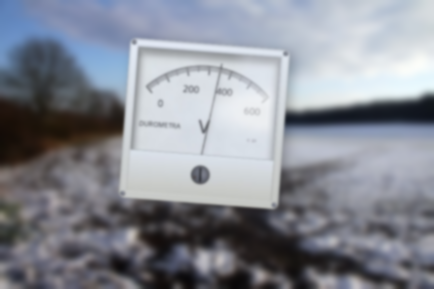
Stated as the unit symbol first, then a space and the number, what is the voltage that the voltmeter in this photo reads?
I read V 350
